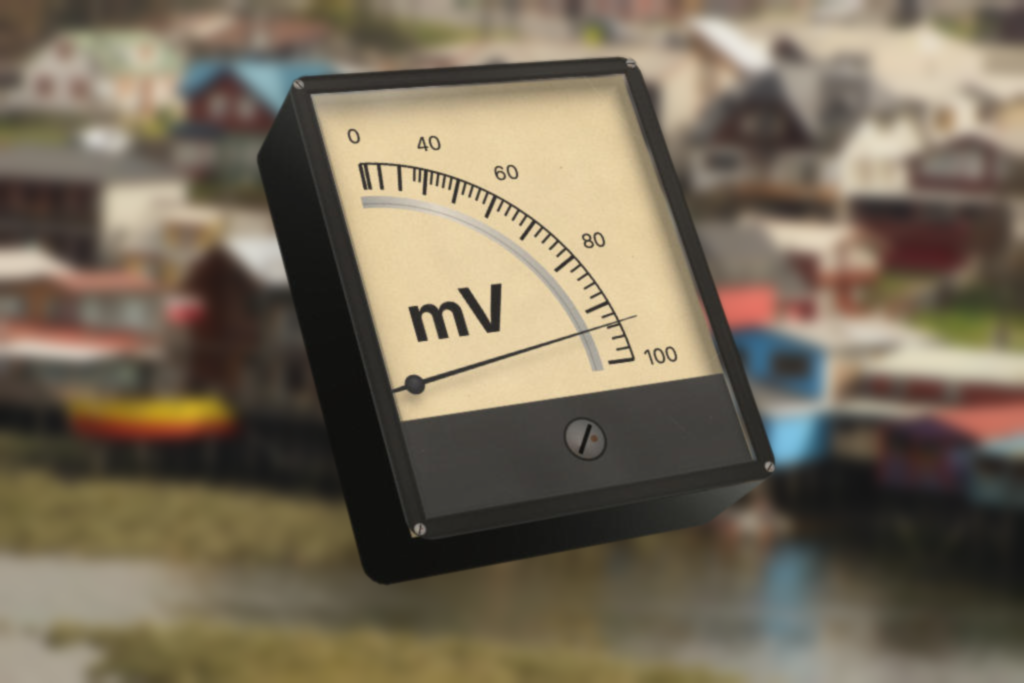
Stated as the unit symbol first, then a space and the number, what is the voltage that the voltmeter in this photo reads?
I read mV 94
